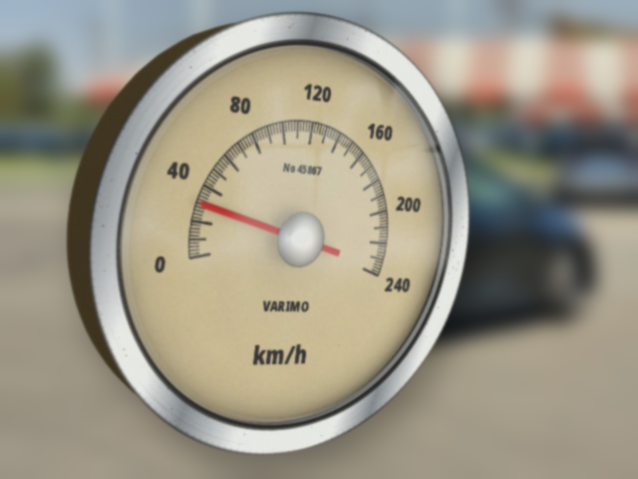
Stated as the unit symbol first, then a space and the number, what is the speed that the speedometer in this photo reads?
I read km/h 30
